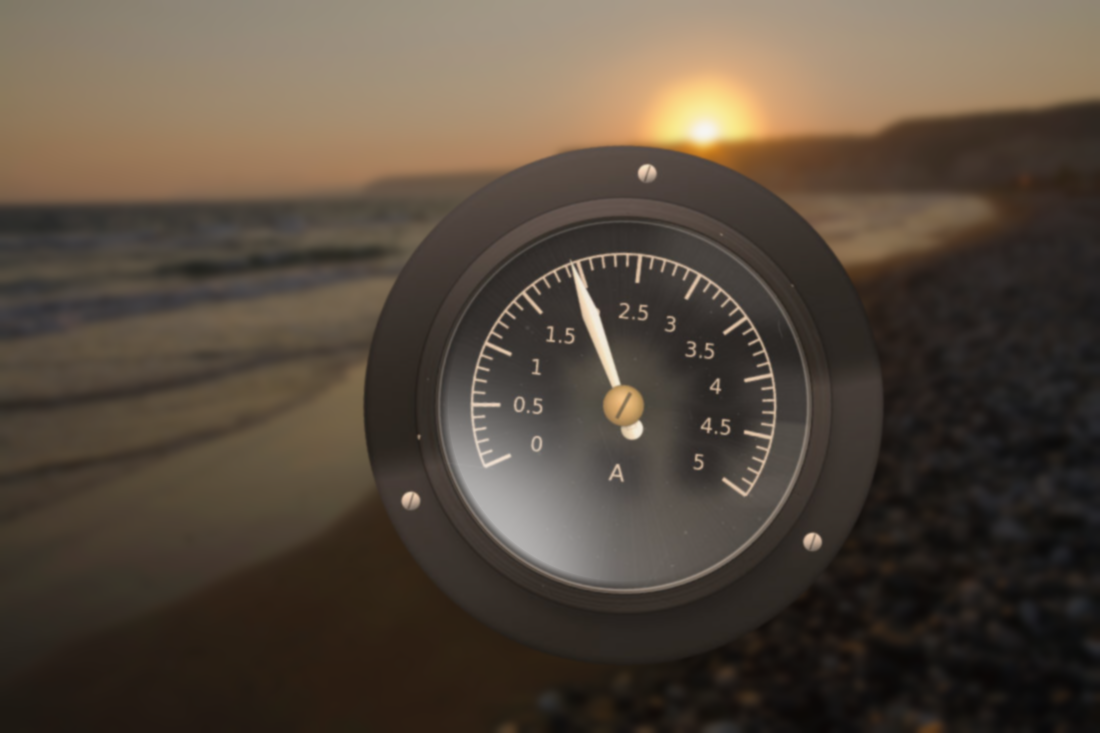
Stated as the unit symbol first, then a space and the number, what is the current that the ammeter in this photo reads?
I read A 1.95
